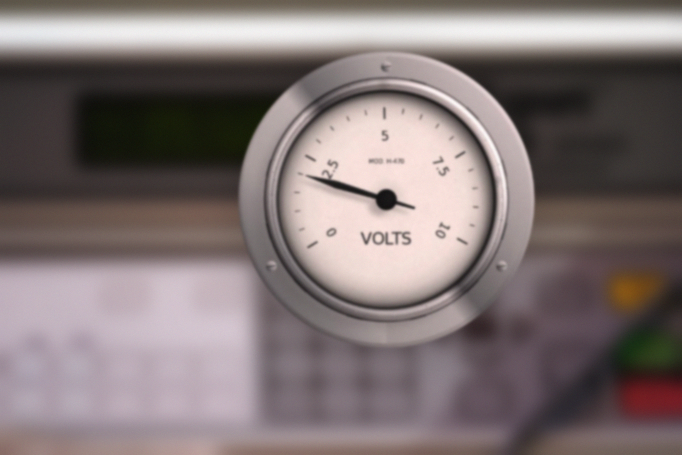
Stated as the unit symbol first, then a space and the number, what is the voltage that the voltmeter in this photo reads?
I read V 2
